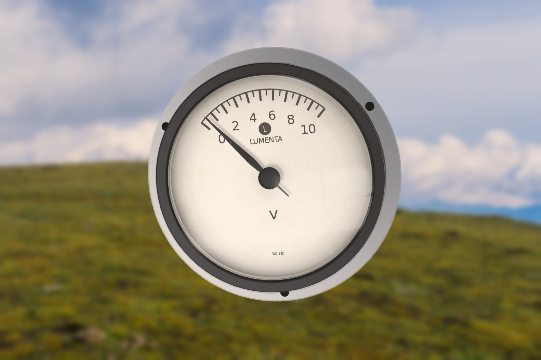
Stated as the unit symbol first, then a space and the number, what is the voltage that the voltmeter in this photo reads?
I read V 0.5
